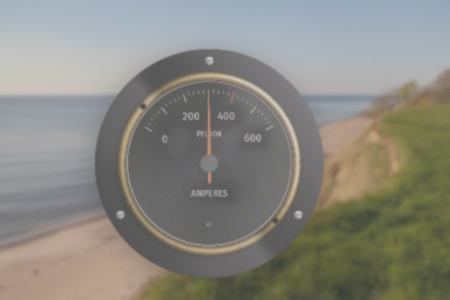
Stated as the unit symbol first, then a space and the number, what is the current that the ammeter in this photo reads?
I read A 300
